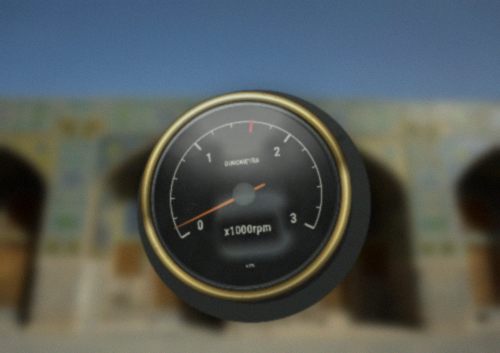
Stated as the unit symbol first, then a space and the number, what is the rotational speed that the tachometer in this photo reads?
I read rpm 100
